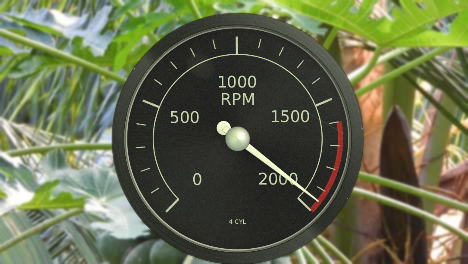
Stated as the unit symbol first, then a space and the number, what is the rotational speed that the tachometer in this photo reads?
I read rpm 1950
